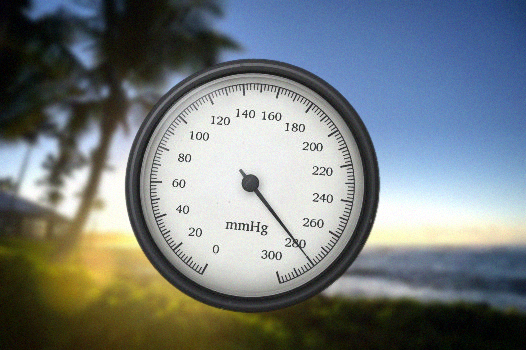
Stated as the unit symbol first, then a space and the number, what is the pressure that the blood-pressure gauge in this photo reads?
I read mmHg 280
